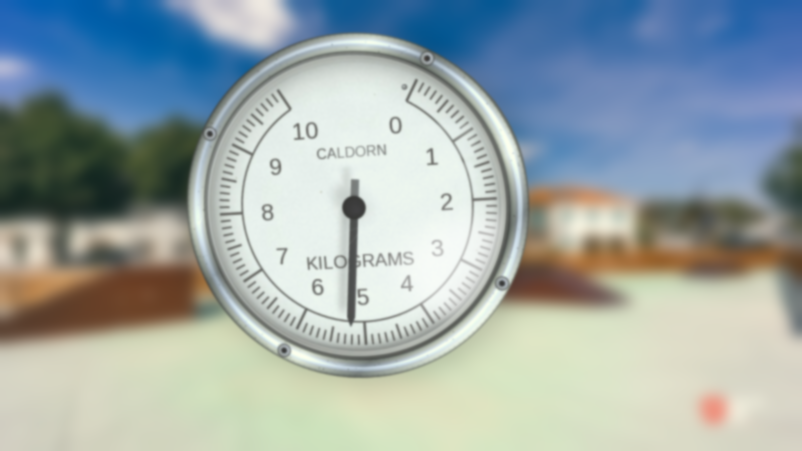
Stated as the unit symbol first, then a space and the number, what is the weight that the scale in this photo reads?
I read kg 5.2
